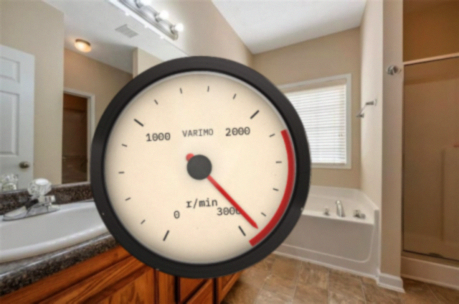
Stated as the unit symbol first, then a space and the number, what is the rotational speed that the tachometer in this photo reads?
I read rpm 2900
